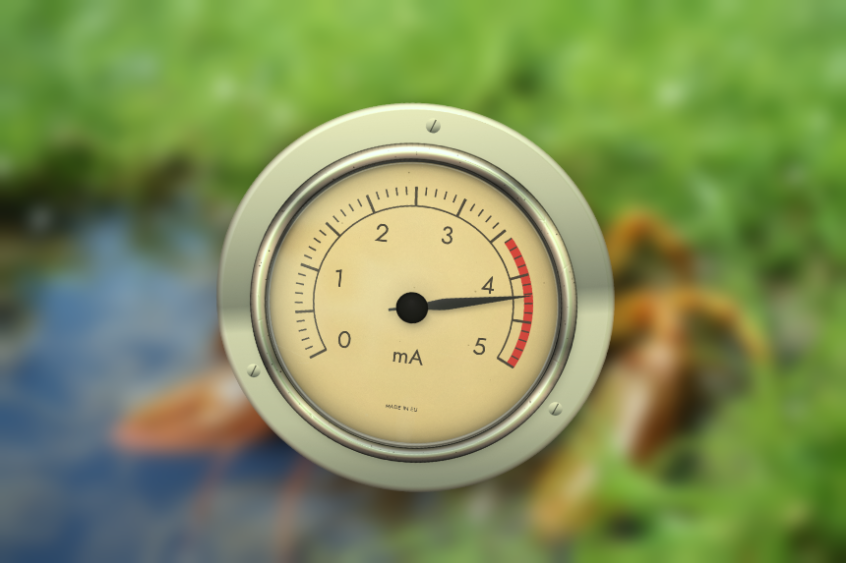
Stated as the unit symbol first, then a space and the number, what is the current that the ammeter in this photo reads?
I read mA 4.2
